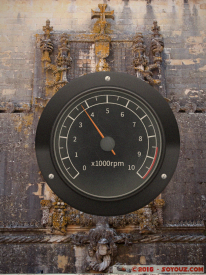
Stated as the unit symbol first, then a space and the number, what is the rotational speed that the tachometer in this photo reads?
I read rpm 3750
